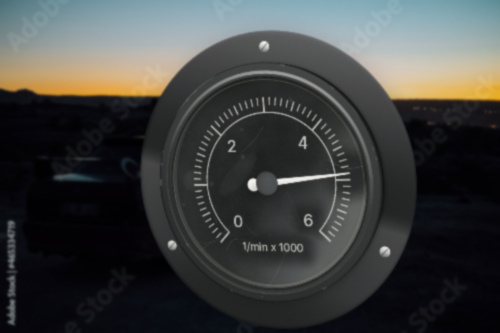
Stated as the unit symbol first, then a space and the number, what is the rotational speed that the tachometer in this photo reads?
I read rpm 4900
